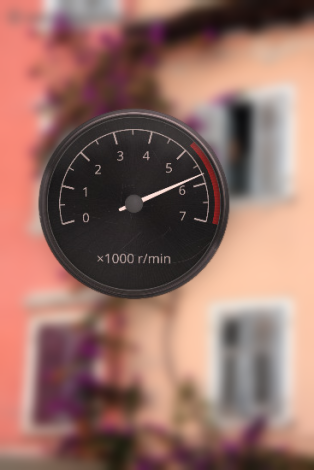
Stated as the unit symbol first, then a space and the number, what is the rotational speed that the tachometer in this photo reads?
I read rpm 5750
